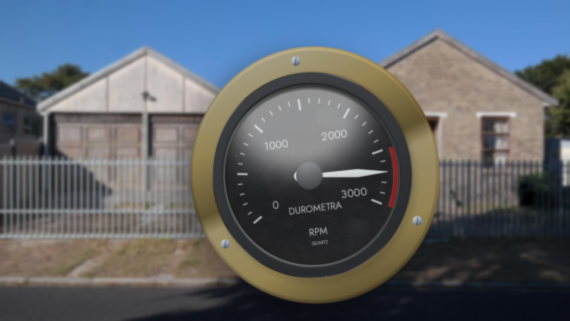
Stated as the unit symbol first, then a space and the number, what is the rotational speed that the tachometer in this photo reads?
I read rpm 2700
